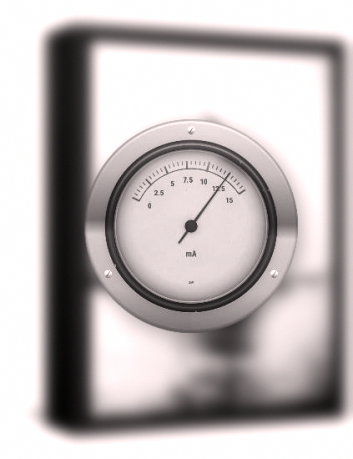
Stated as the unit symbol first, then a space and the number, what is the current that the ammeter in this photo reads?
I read mA 12.5
